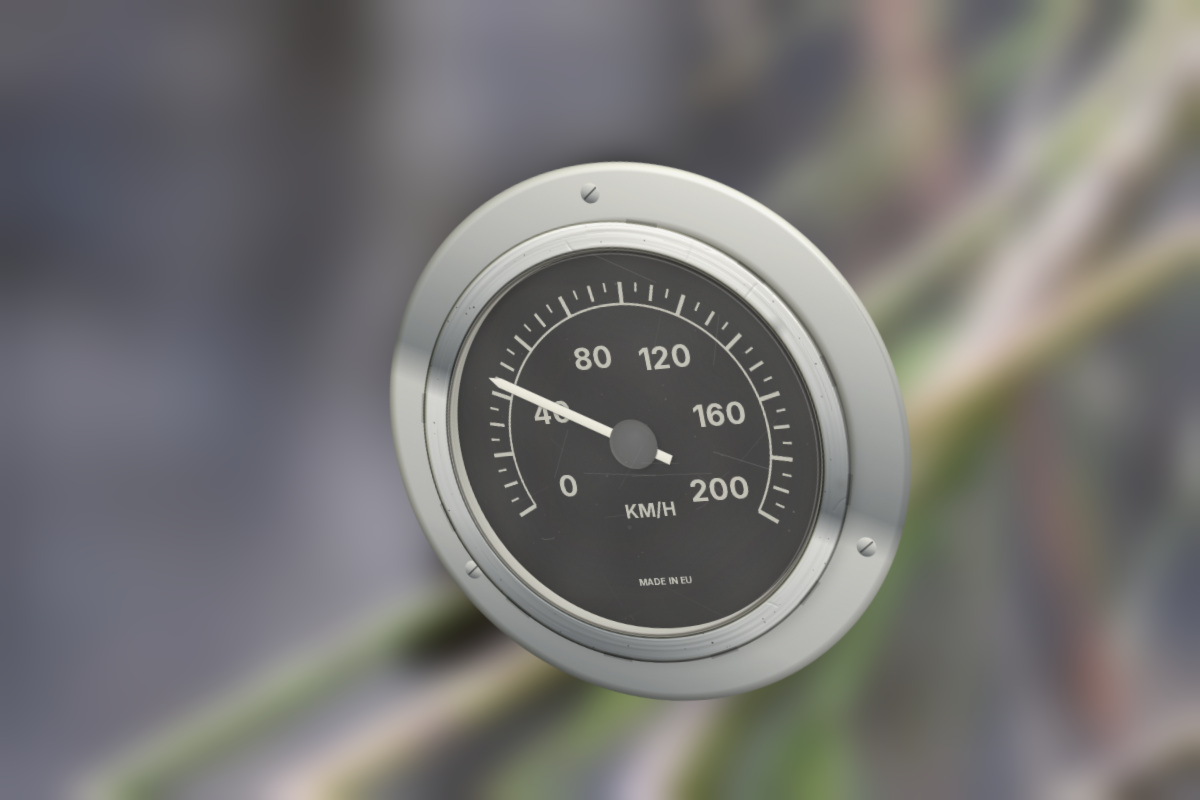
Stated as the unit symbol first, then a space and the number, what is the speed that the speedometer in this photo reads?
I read km/h 45
